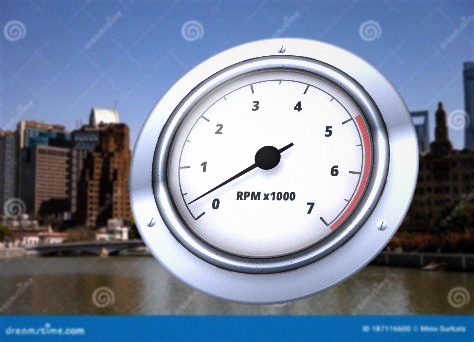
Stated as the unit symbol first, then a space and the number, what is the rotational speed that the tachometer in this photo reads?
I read rpm 250
